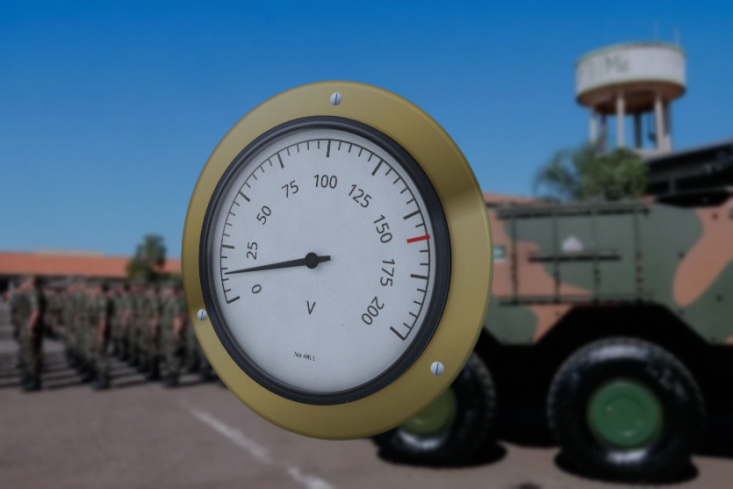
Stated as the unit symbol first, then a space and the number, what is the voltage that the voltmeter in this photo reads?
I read V 12.5
